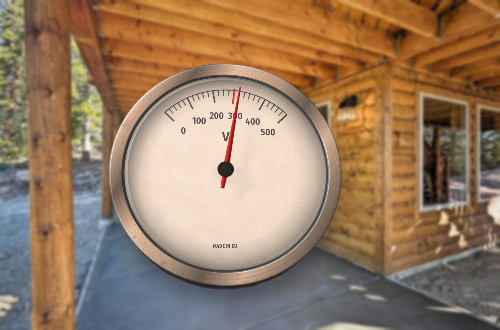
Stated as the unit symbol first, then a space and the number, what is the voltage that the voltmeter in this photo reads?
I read V 300
